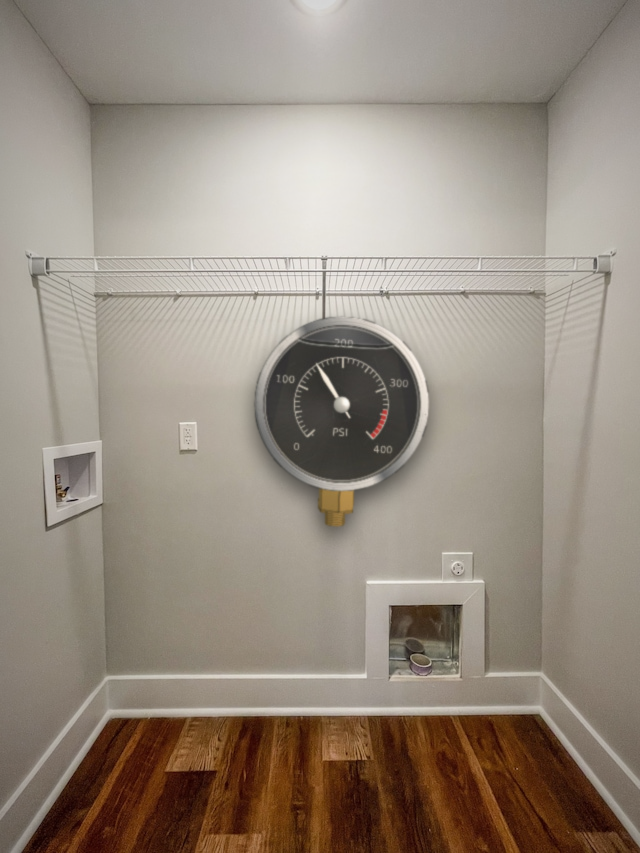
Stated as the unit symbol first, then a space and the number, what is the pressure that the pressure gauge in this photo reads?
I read psi 150
